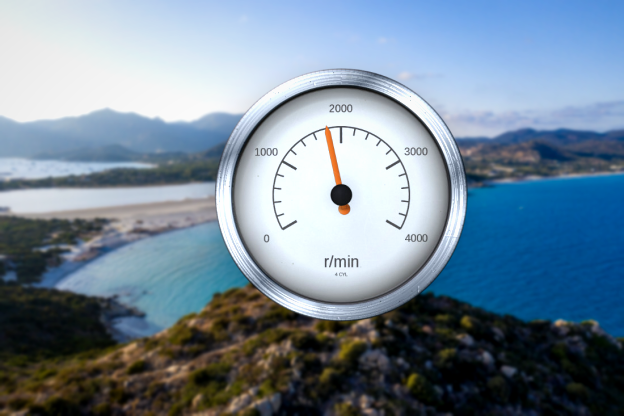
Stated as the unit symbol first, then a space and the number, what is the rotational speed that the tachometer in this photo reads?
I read rpm 1800
